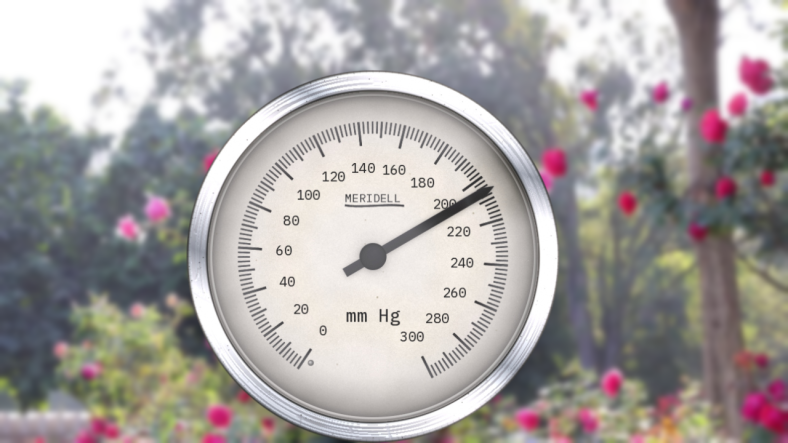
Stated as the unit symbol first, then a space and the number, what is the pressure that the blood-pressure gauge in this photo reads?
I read mmHg 206
